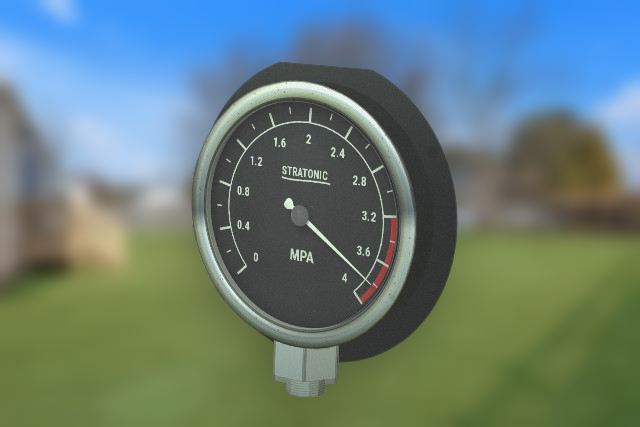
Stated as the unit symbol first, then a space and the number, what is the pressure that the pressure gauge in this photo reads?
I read MPa 3.8
